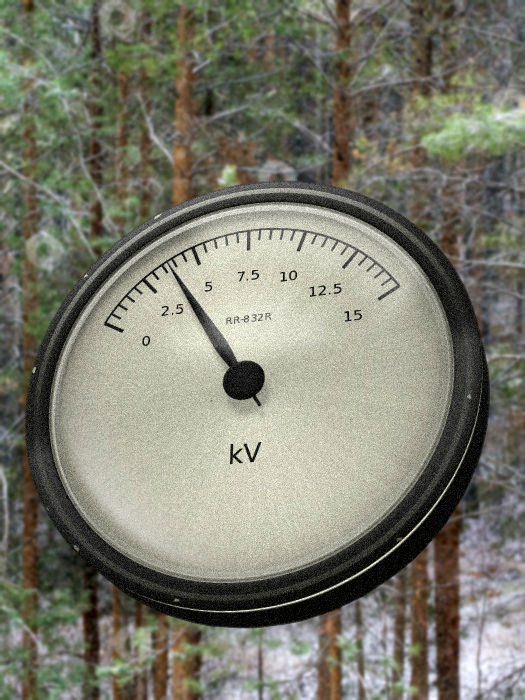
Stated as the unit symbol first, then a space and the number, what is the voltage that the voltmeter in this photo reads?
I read kV 3.75
